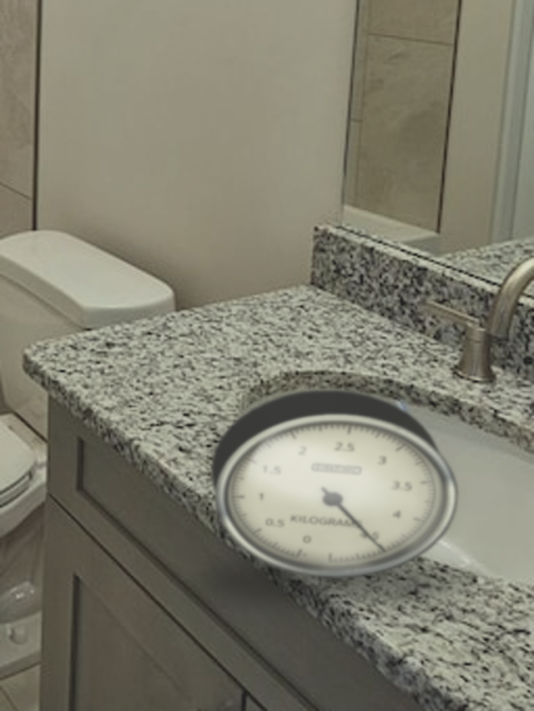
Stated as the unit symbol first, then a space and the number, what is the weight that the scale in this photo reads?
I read kg 4.5
